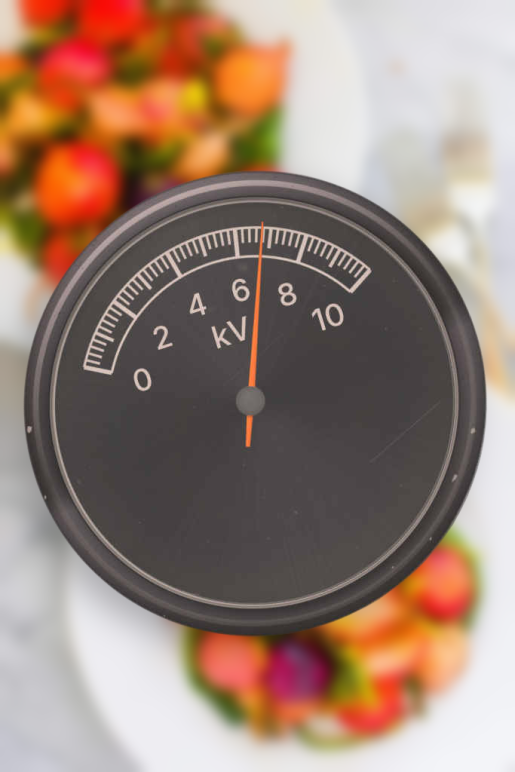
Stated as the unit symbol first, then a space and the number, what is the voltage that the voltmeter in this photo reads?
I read kV 6.8
